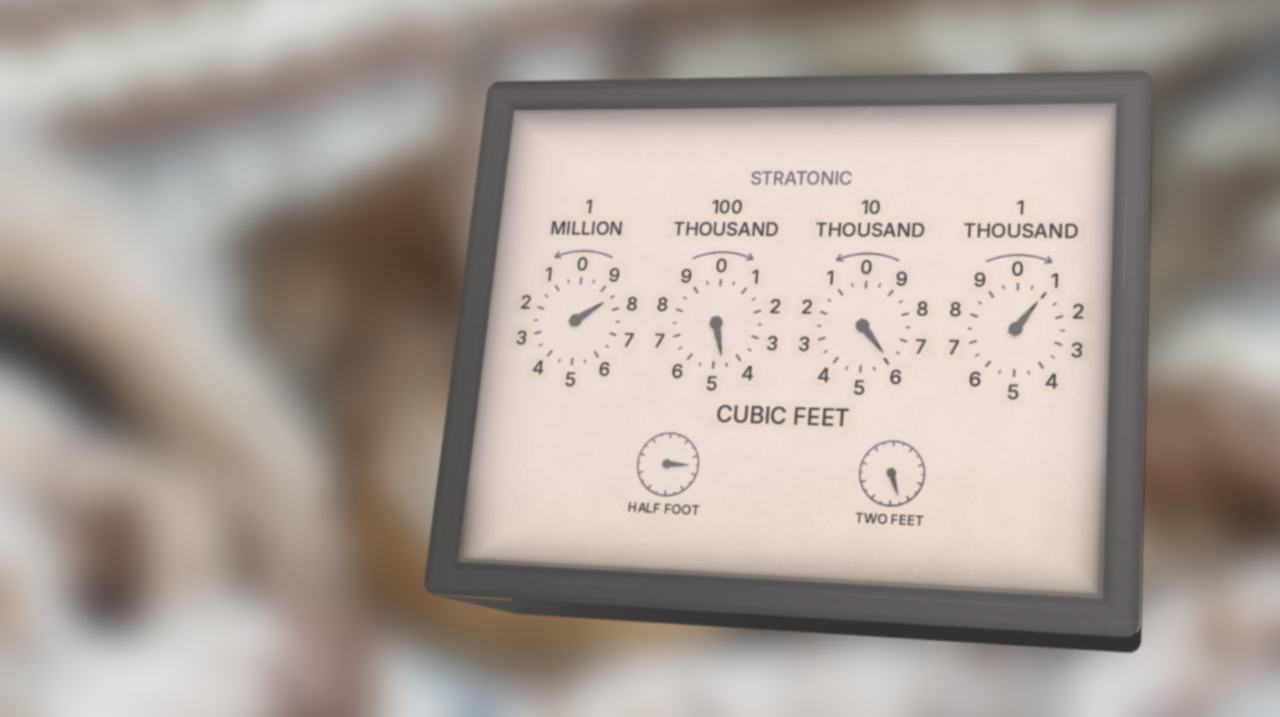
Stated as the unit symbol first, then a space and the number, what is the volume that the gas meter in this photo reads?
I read ft³ 846100
